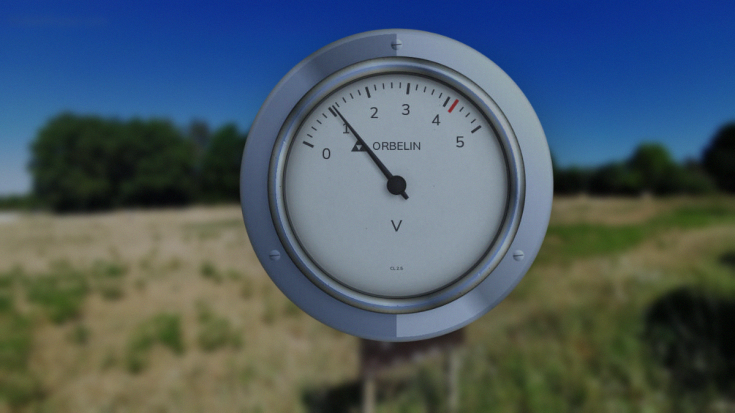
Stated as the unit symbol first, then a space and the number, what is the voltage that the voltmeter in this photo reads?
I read V 1.1
